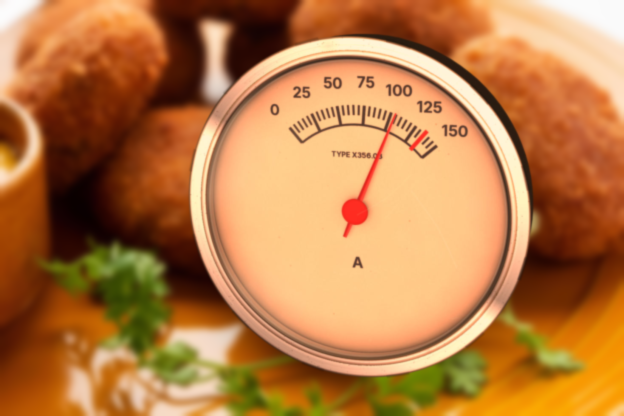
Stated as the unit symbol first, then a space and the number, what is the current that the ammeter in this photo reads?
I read A 105
